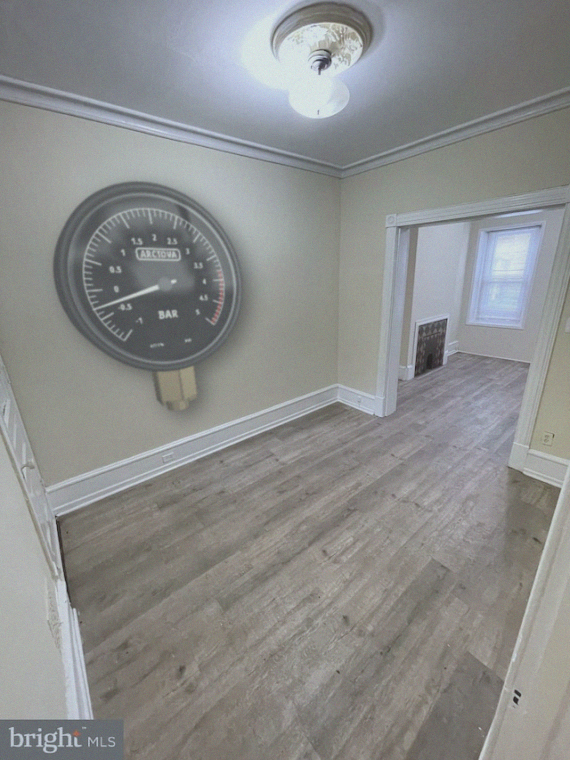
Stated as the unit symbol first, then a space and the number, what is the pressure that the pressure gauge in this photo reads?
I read bar -0.3
